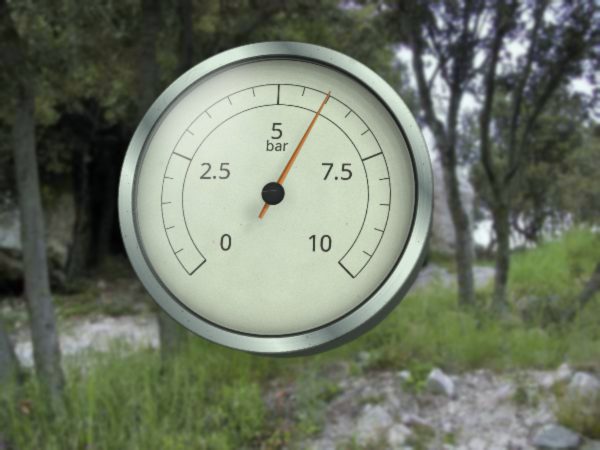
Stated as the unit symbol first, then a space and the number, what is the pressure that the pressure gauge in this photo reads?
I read bar 6
